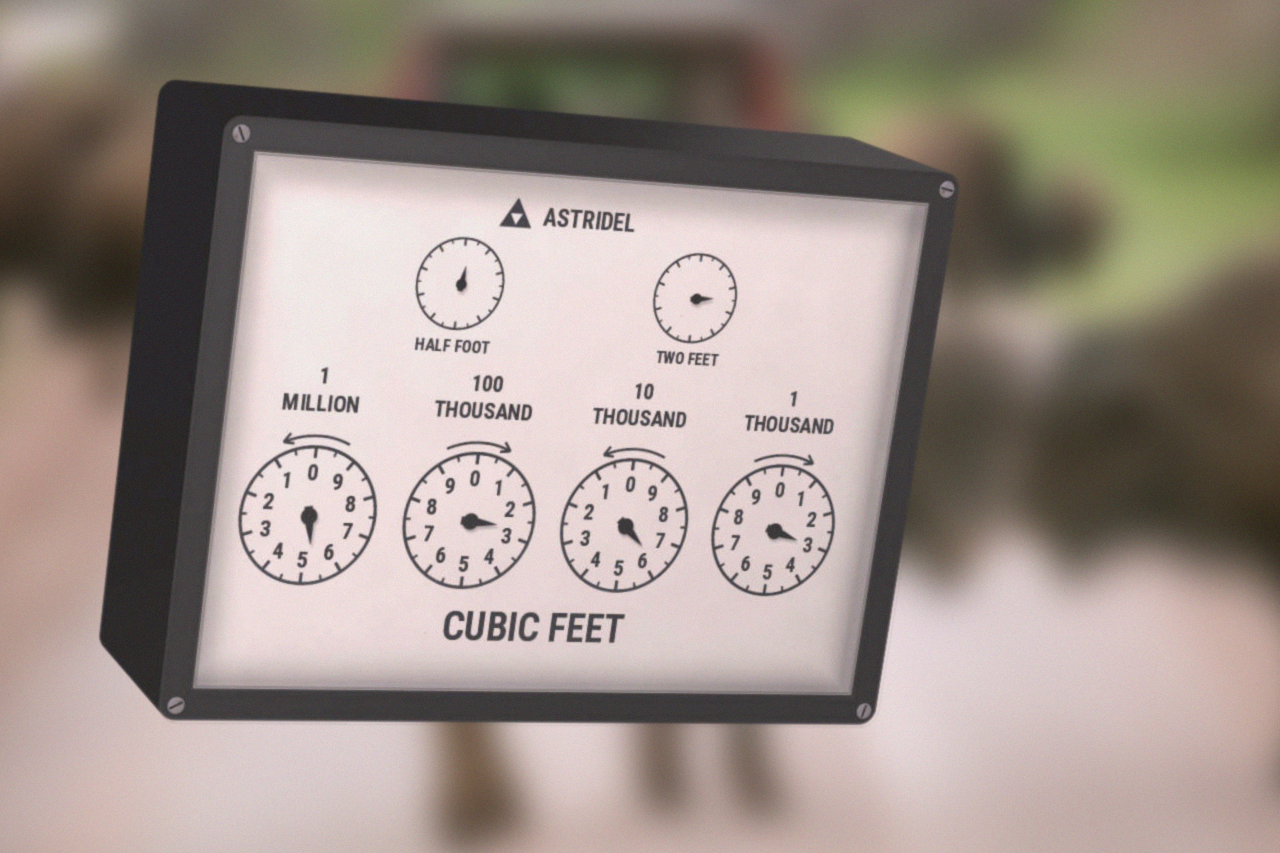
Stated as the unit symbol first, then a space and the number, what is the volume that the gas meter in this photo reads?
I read ft³ 526300
